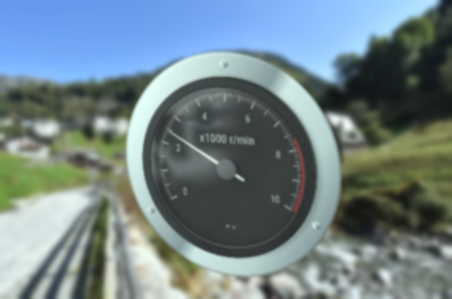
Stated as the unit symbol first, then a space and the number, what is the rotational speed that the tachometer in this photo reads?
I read rpm 2500
